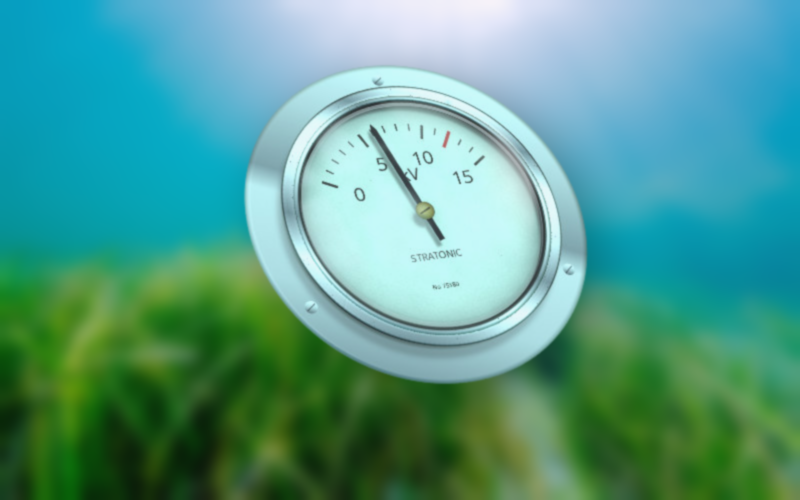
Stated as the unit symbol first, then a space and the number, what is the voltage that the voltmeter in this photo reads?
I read kV 6
